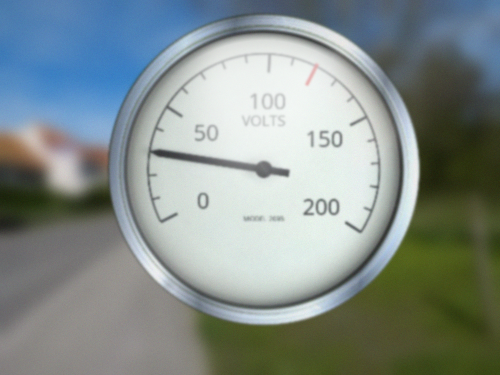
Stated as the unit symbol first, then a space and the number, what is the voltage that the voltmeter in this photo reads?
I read V 30
